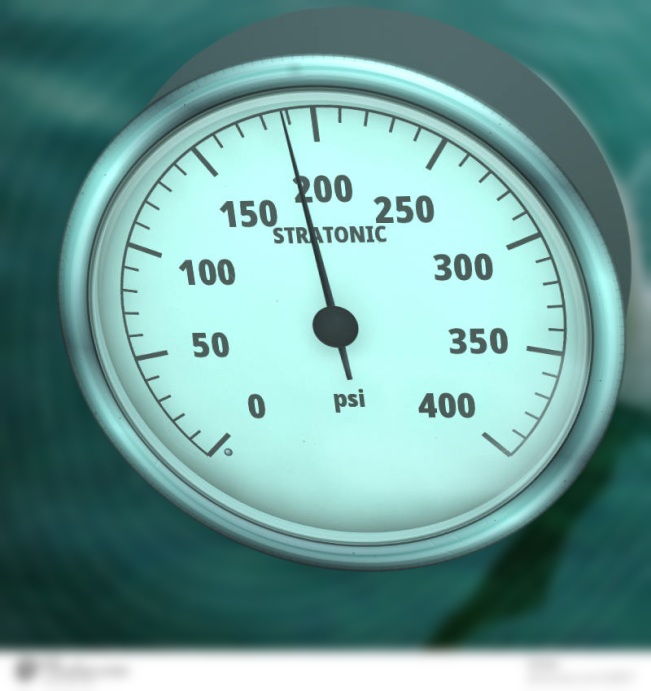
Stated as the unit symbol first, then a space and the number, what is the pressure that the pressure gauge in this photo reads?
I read psi 190
